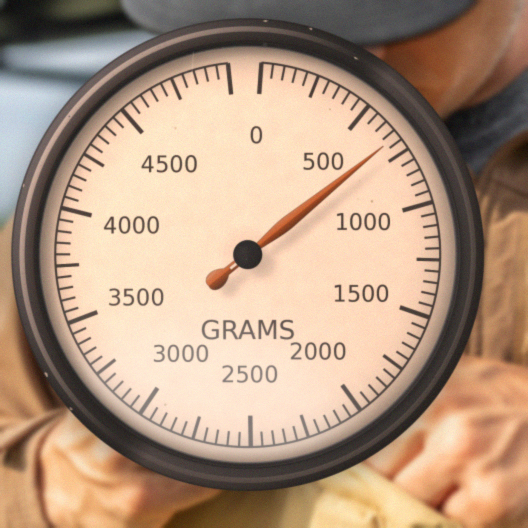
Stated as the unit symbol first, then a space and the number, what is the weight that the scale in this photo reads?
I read g 675
